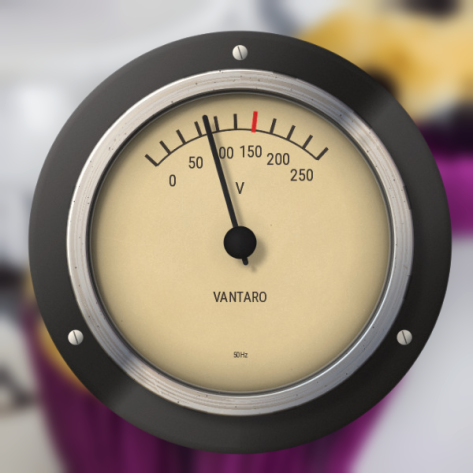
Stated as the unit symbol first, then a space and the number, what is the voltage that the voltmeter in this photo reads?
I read V 87.5
